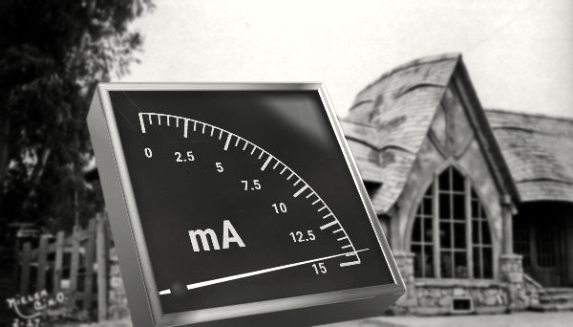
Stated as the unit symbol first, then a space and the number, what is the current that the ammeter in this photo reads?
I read mA 14.5
